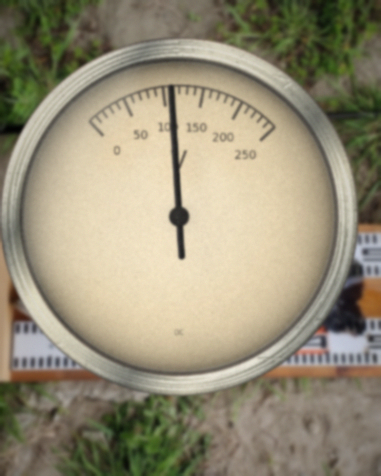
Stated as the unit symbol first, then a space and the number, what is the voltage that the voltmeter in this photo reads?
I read V 110
